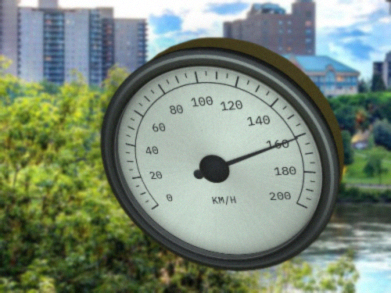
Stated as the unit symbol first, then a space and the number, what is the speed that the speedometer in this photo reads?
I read km/h 160
